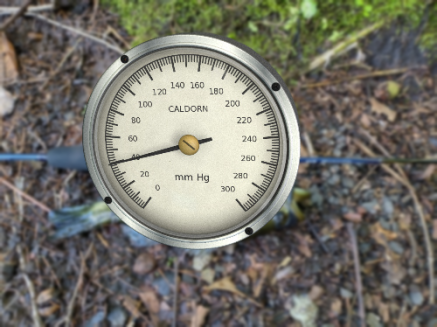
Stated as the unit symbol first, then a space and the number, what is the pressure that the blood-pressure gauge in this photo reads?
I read mmHg 40
